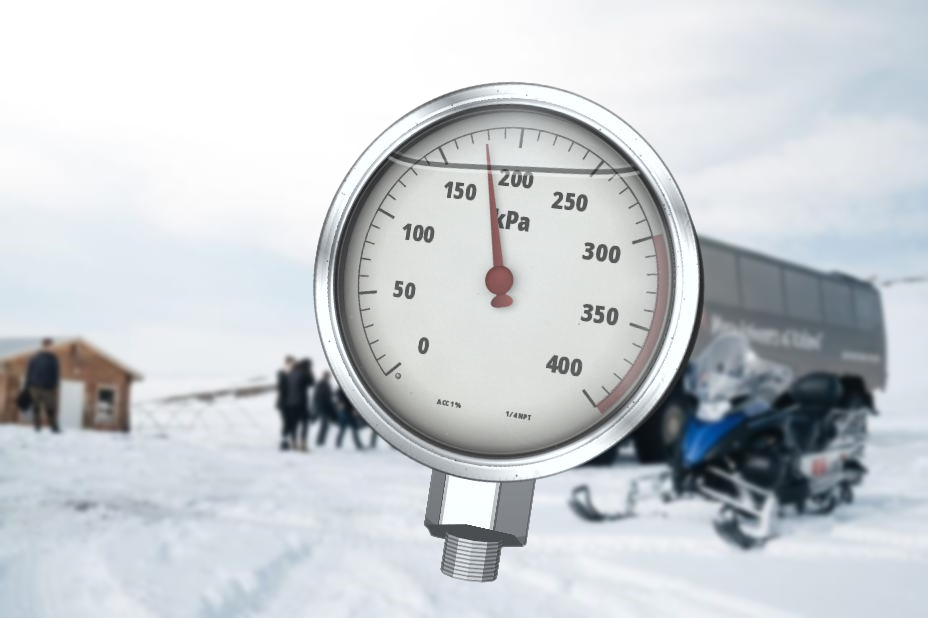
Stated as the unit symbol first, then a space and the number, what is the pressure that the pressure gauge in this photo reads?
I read kPa 180
